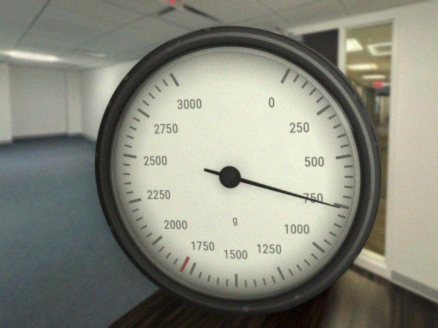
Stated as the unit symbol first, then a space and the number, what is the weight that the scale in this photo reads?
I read g 750
